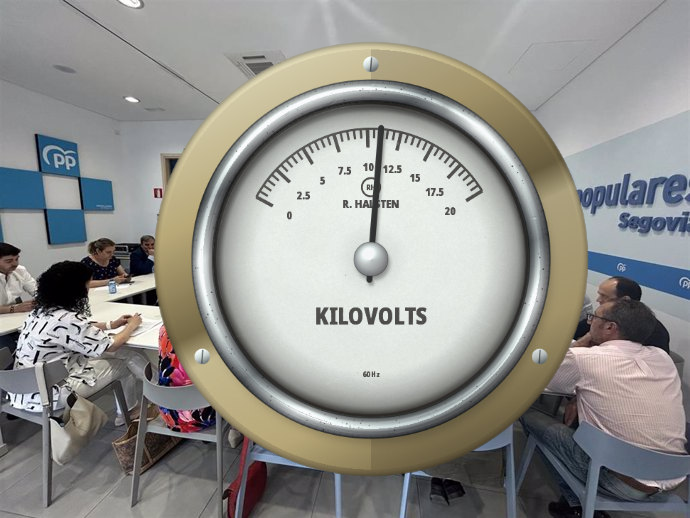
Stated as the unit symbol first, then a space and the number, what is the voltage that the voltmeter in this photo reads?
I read kV 11
